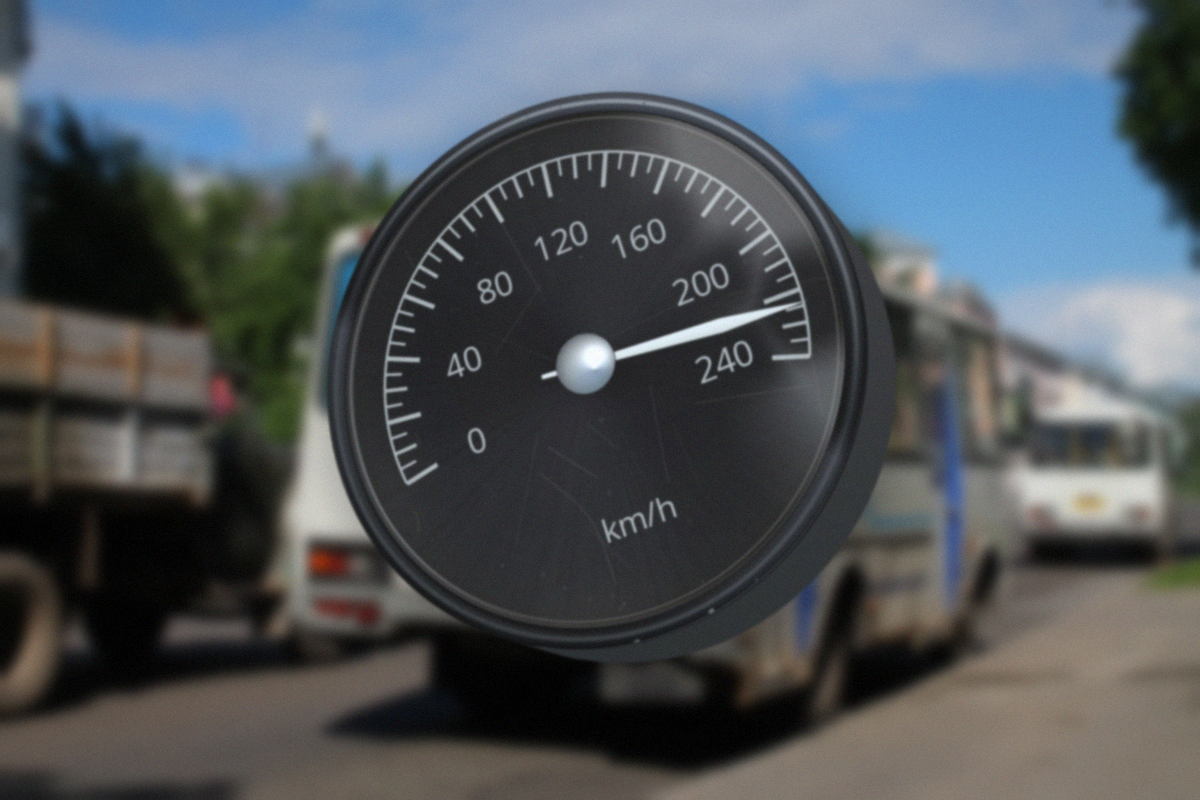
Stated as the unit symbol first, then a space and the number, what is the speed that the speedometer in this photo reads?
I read km/h 225
